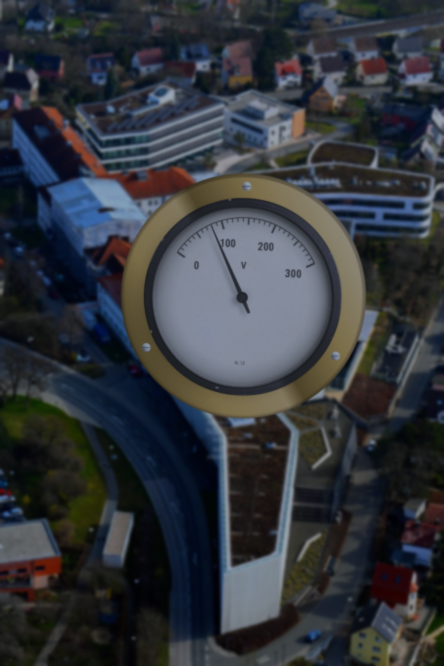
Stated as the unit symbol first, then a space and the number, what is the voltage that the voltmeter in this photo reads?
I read V 80
